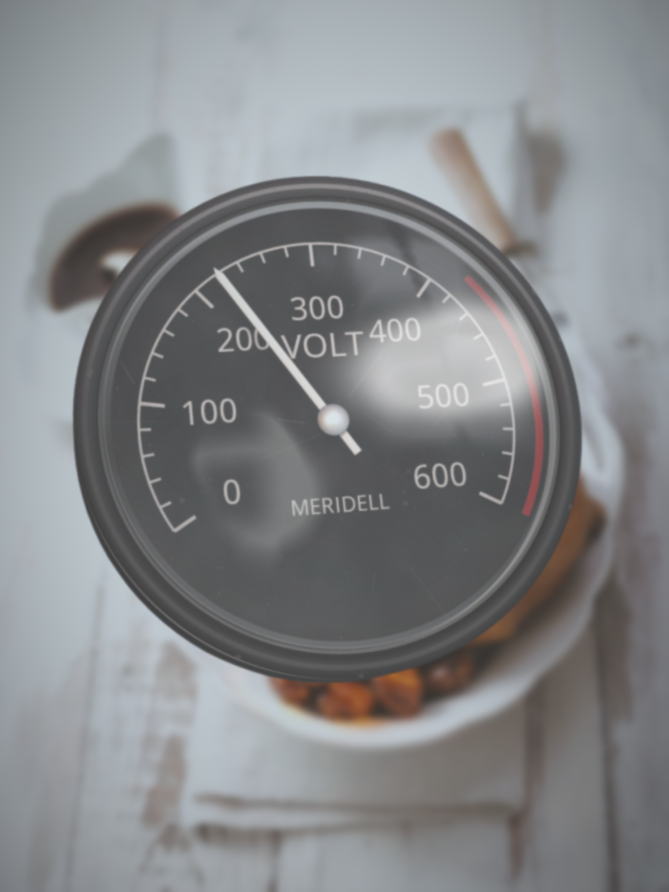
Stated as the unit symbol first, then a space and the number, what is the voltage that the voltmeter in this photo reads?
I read V 220
